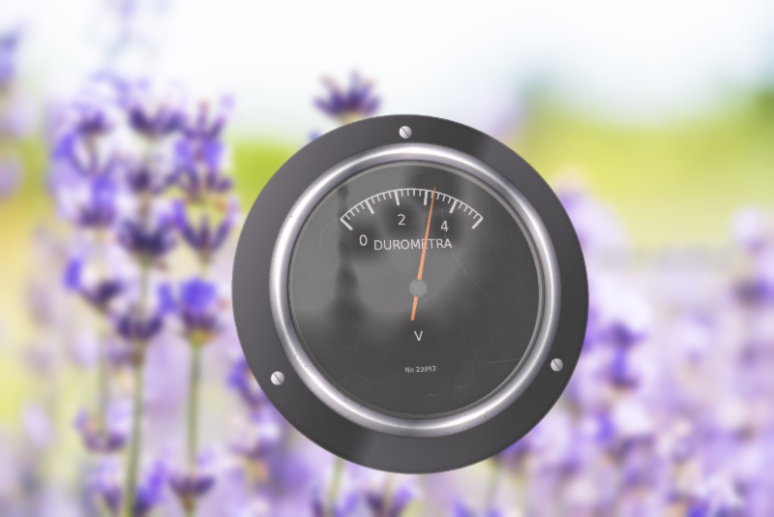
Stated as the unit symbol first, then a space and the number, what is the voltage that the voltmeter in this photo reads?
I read V 3.2
